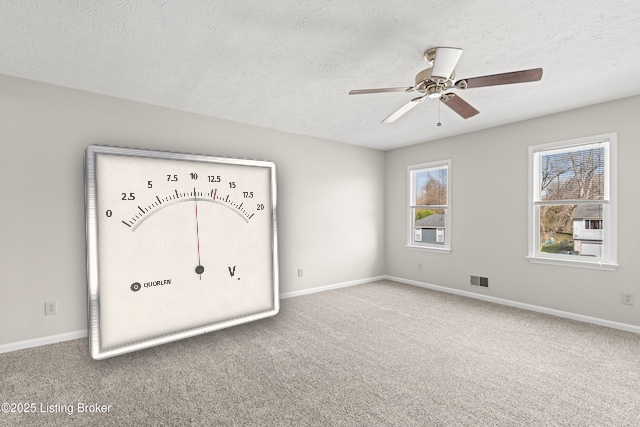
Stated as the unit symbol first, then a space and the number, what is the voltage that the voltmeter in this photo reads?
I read V 10
